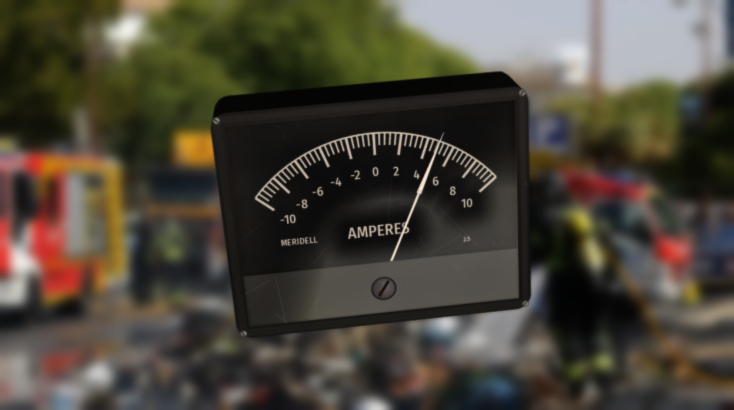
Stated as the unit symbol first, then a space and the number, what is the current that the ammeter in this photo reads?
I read A 4.8
